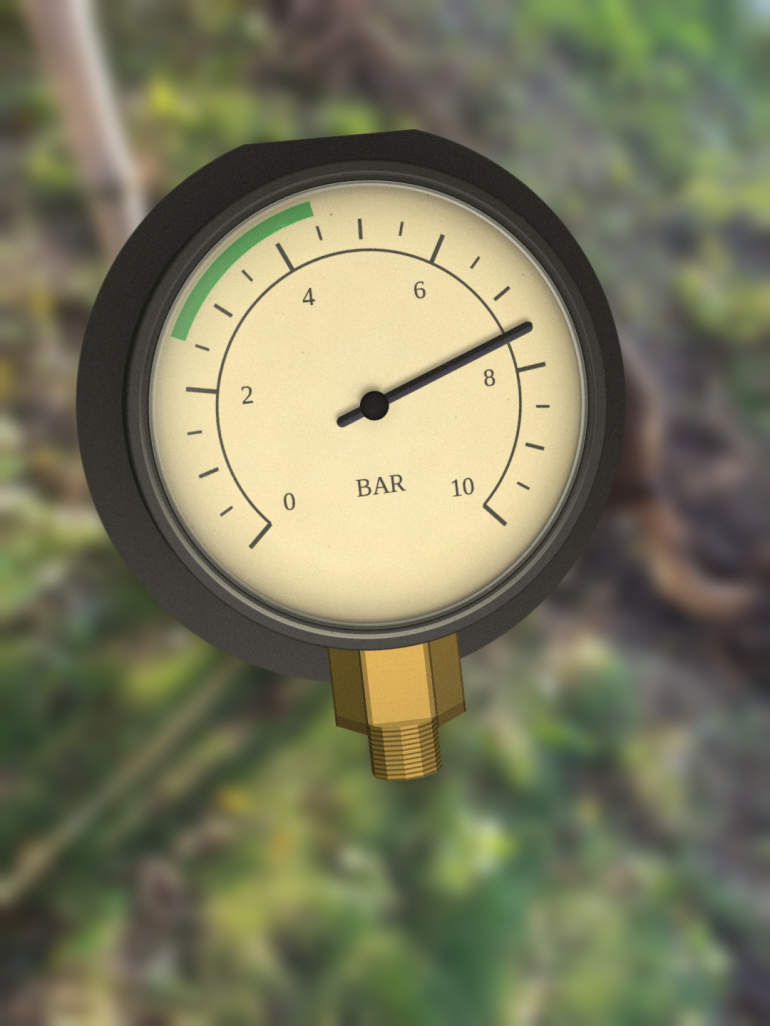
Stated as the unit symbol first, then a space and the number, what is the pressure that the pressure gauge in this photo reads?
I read bar 7.5
